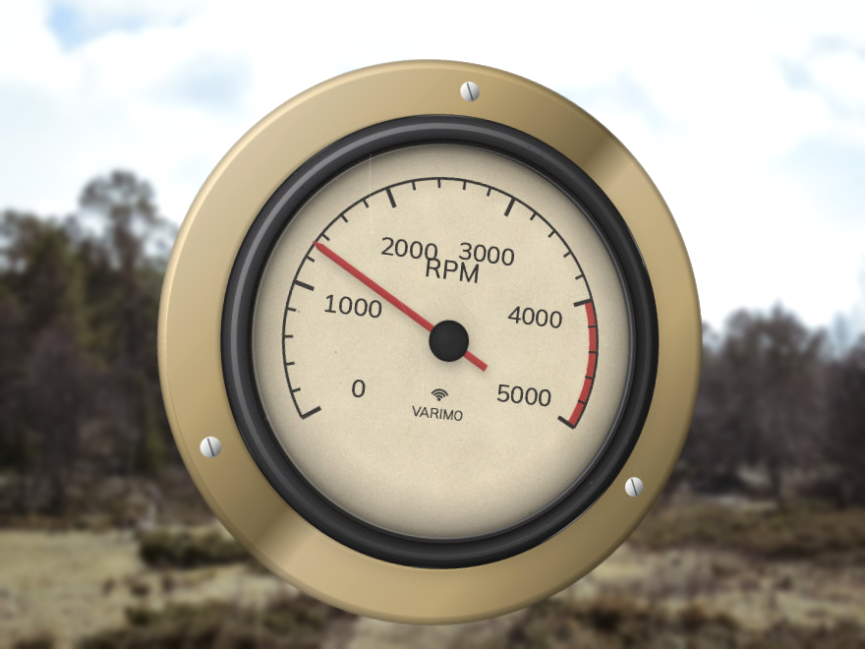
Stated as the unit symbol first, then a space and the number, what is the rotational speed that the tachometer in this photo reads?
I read rpm 1300
